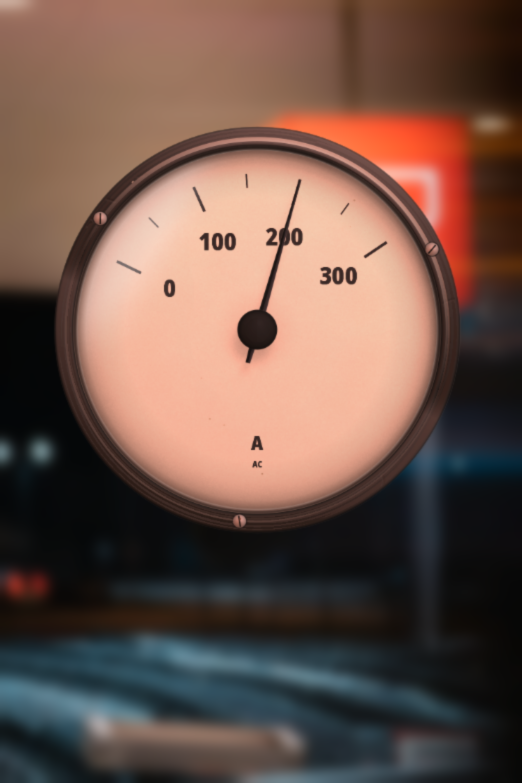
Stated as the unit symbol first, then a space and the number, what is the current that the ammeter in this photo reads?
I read A 200
